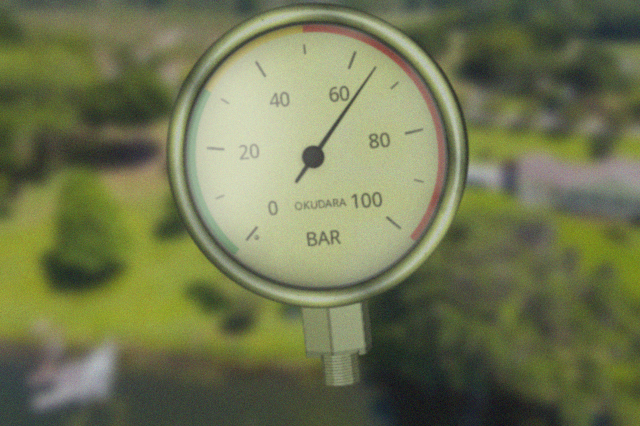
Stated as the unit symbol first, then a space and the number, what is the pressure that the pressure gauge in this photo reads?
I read bar 65
